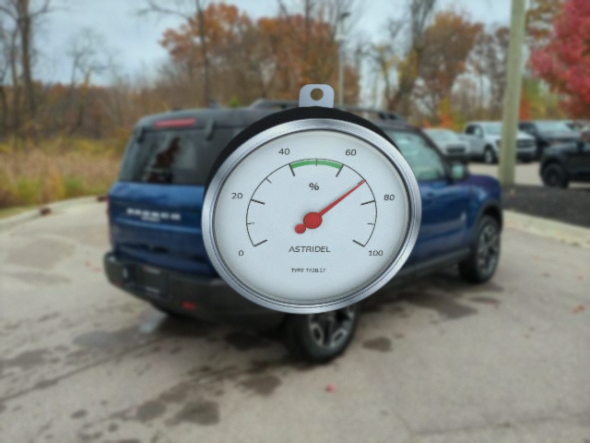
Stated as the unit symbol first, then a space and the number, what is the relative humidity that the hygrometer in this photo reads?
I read % 70
